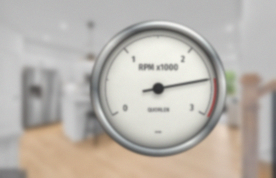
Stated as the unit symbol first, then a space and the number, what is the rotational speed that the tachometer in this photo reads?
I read rpm 2500
